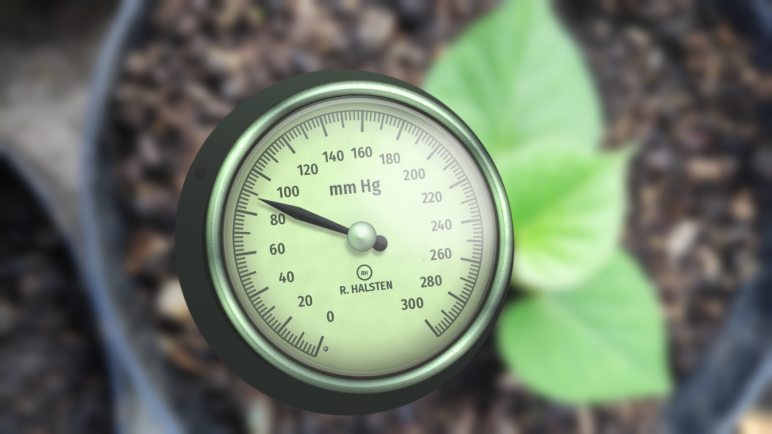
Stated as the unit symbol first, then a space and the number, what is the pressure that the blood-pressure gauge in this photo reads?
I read mmHg 88
